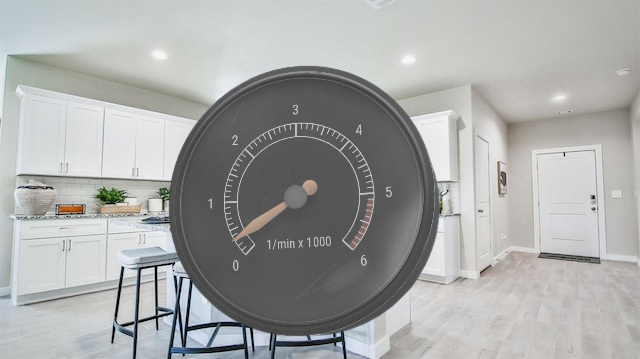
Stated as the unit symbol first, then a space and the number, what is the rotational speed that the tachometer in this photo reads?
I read rpm 300
